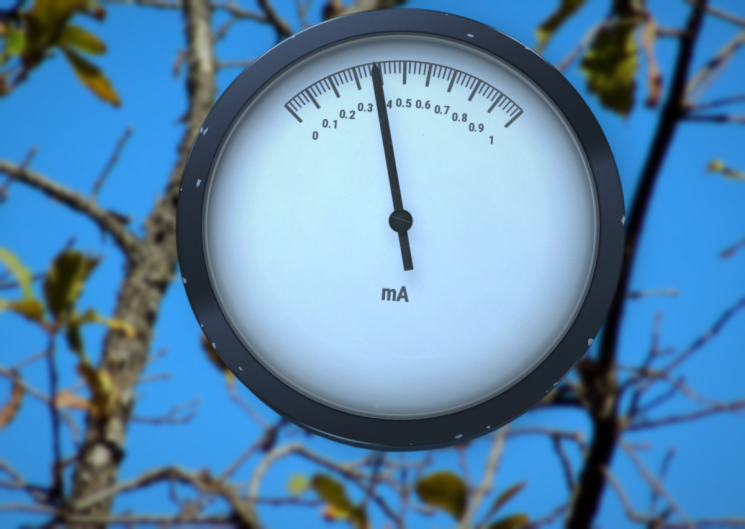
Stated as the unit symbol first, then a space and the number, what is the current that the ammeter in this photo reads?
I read mA 0.38
